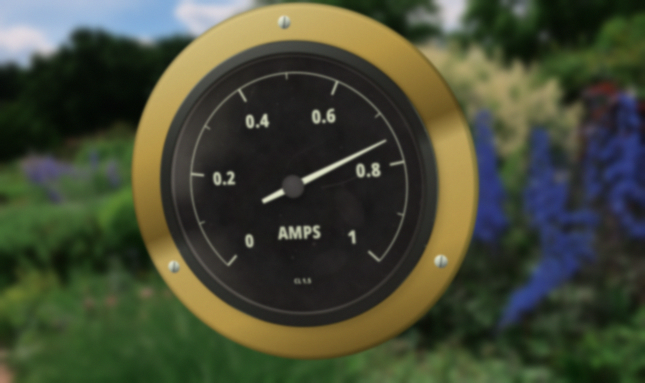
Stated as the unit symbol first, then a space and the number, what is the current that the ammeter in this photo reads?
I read A 0.75
